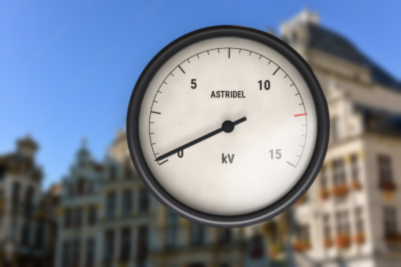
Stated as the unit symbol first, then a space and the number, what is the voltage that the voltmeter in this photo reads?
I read kV 0.25
